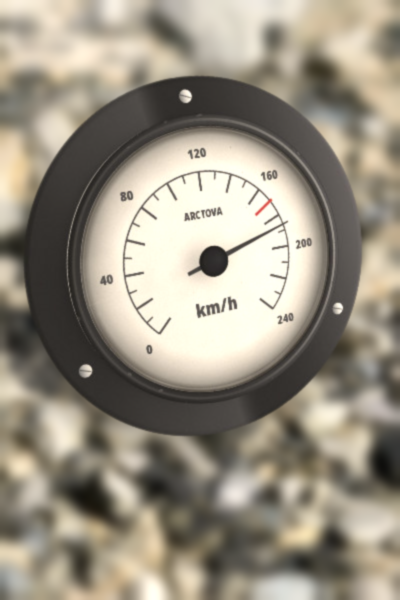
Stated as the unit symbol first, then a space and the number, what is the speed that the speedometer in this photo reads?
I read km/h 185
